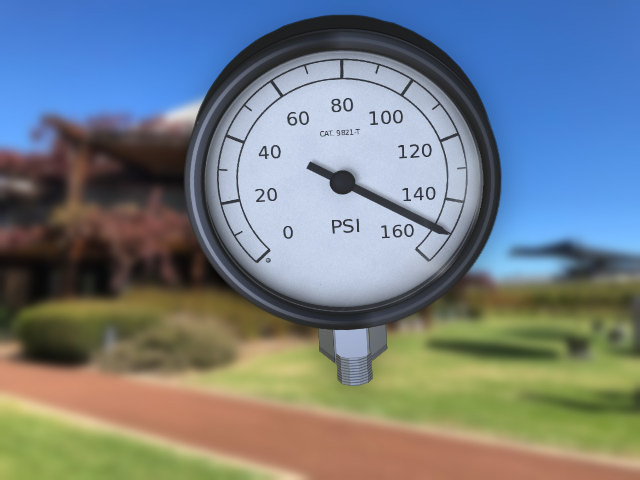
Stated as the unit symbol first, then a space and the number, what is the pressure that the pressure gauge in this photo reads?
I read psi 150
